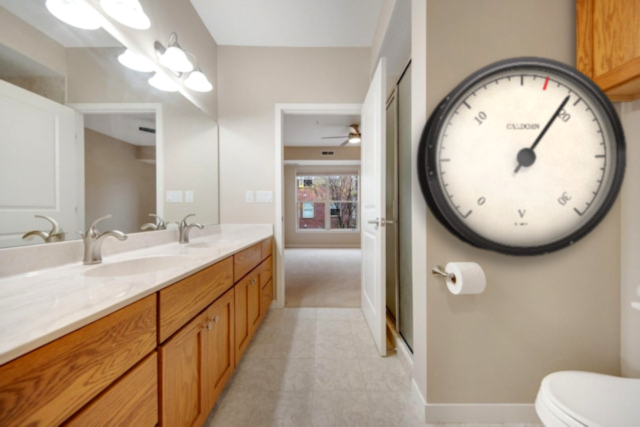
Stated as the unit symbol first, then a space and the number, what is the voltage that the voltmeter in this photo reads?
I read V 19
